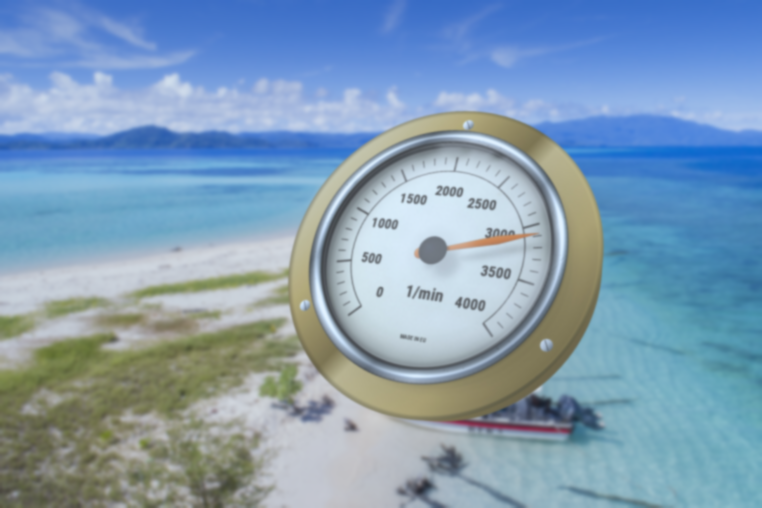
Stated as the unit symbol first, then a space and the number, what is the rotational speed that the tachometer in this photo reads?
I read rpm 3100
